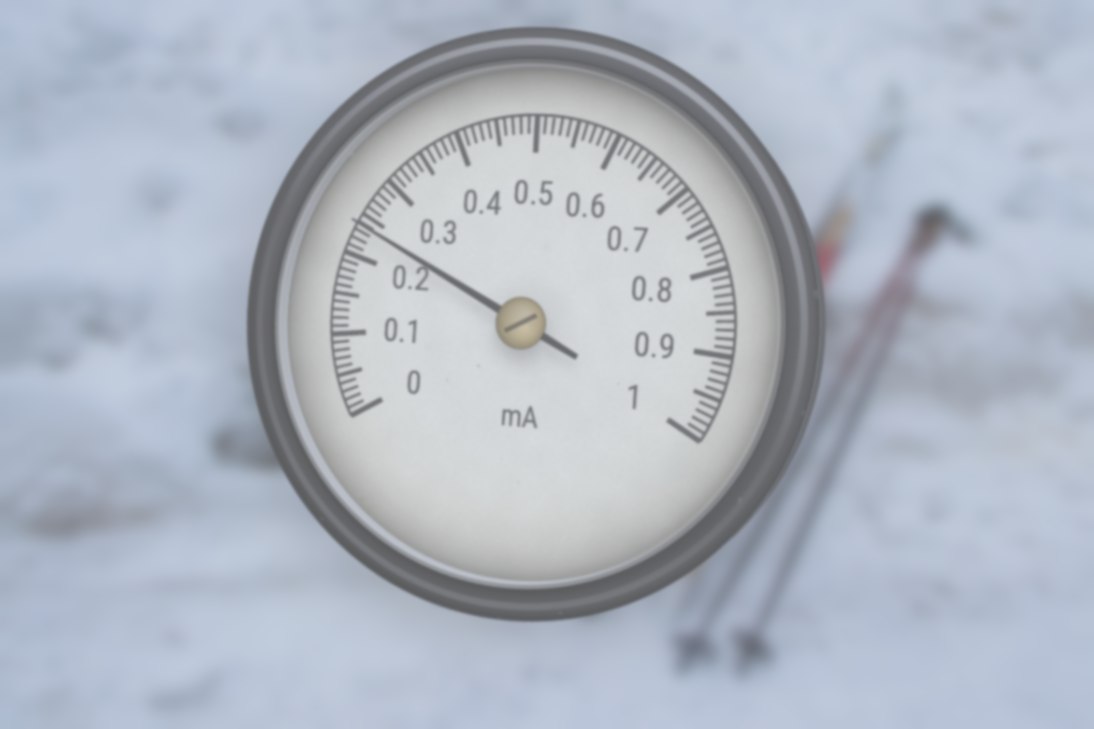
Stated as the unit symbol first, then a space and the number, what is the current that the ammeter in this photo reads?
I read mA 0.24
